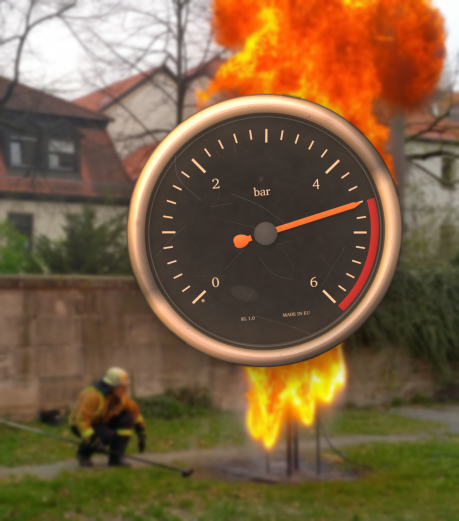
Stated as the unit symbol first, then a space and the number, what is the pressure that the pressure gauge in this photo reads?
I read bar 4.6
